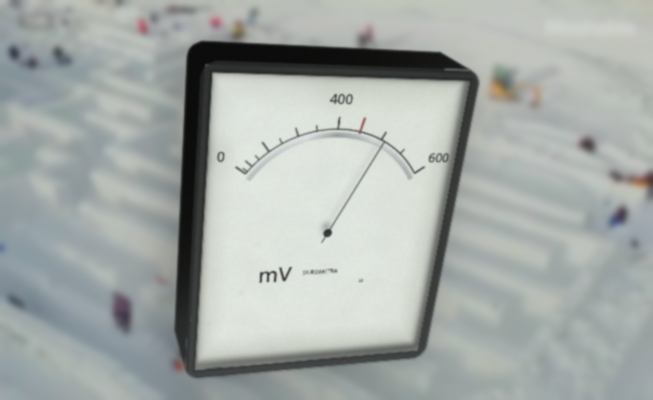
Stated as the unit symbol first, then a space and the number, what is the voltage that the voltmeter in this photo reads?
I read mV 500
